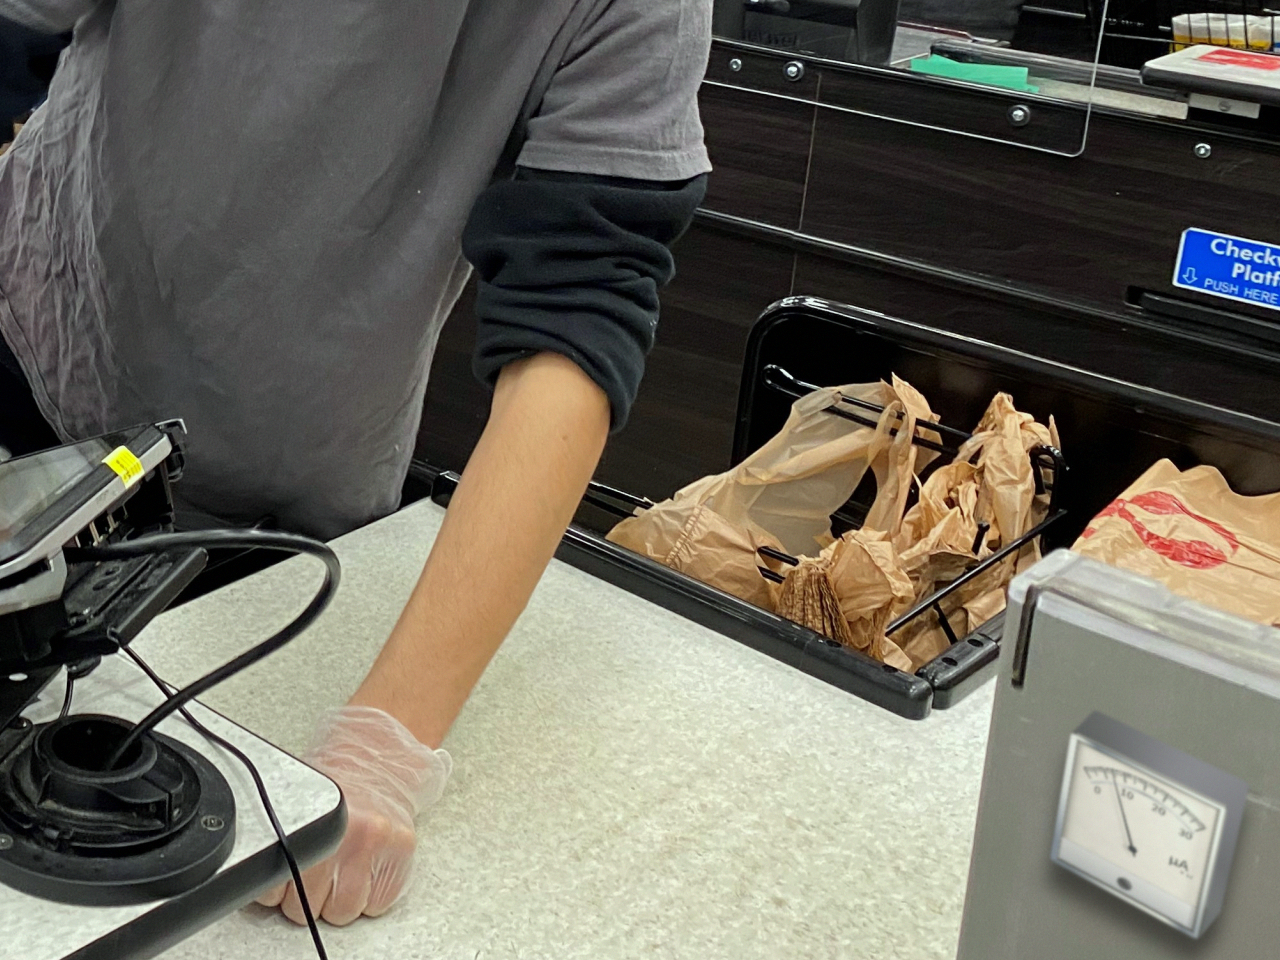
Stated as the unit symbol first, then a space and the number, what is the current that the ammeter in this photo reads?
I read µA 7.5
